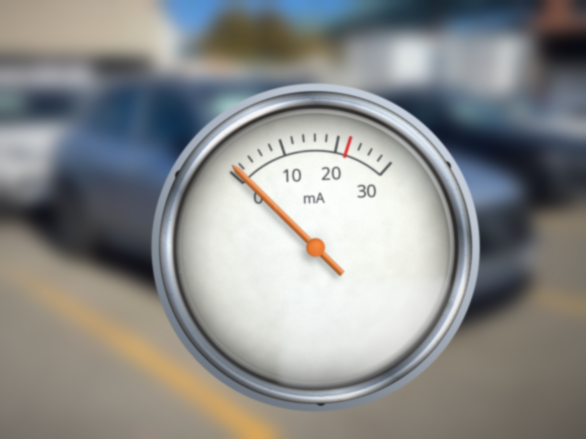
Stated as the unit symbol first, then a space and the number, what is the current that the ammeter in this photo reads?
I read mA 1
